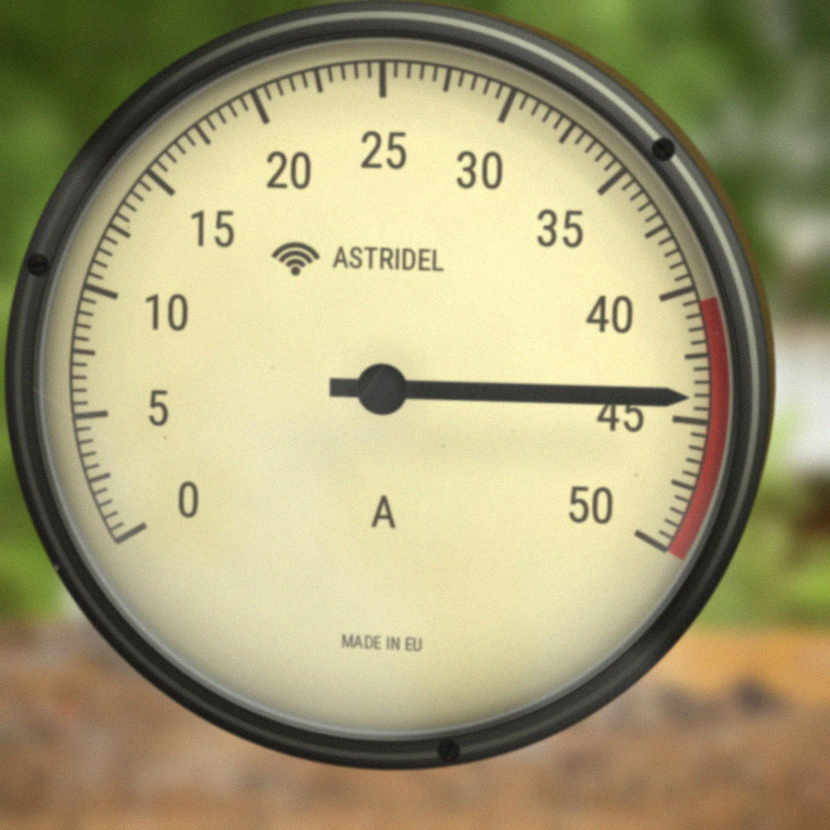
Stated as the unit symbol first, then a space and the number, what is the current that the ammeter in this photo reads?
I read A 44
